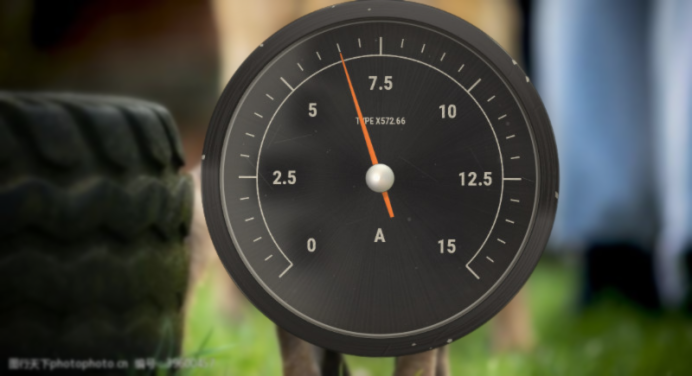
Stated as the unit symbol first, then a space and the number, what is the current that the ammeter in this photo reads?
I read A 6.5
